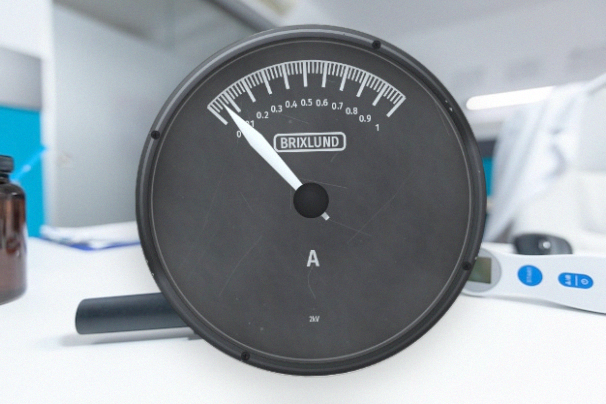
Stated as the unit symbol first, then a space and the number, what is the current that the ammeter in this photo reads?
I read A 0.06
